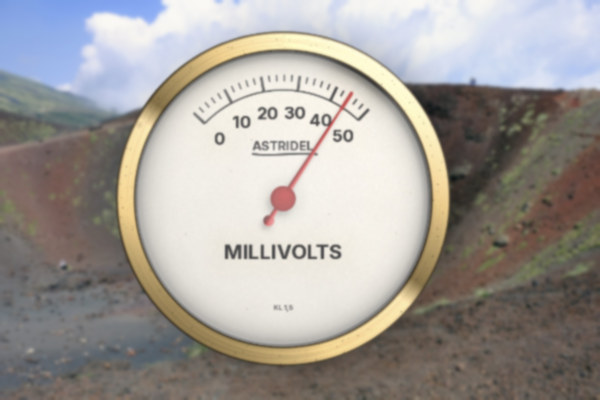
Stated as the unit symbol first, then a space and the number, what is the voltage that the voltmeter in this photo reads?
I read mV 44
